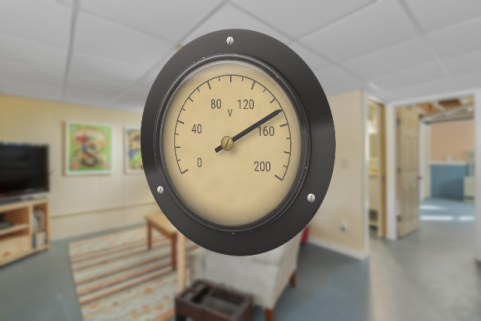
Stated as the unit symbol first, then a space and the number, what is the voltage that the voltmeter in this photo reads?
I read V 150
